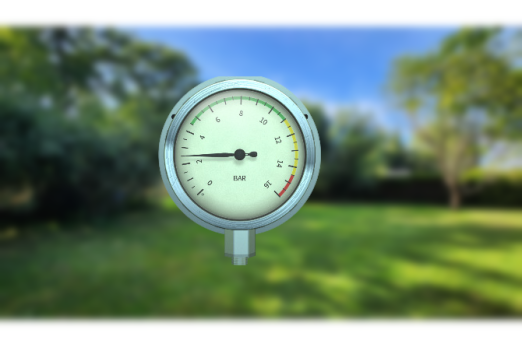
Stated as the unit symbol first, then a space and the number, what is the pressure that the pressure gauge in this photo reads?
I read bar 2.5
